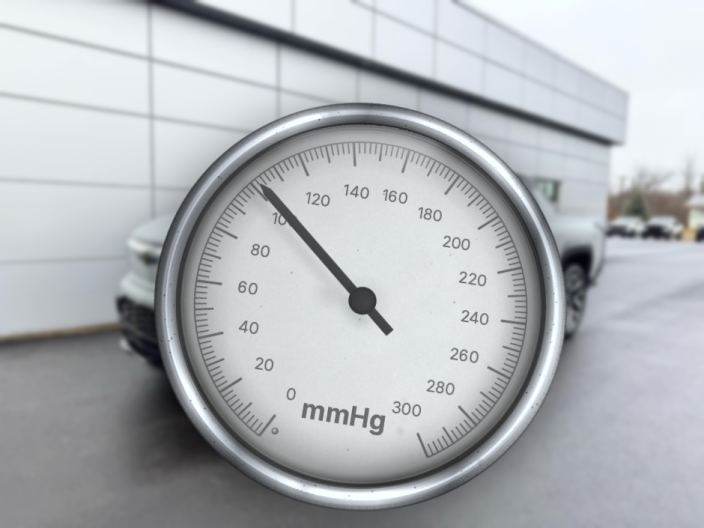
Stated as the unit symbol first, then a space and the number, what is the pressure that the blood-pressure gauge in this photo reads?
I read mmHg 102
